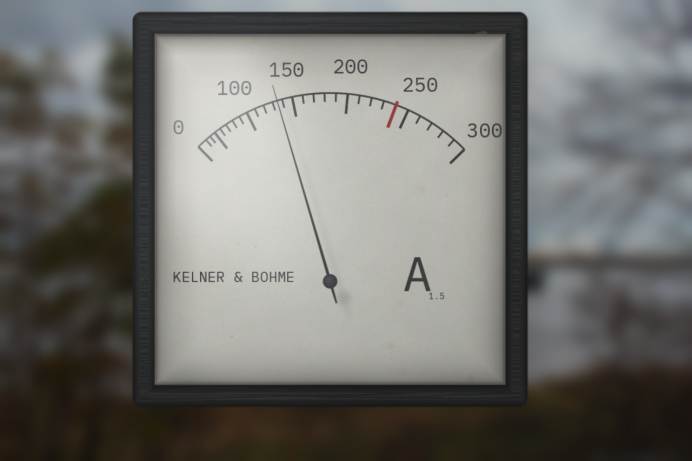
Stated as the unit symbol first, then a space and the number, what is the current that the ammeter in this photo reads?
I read A 135
